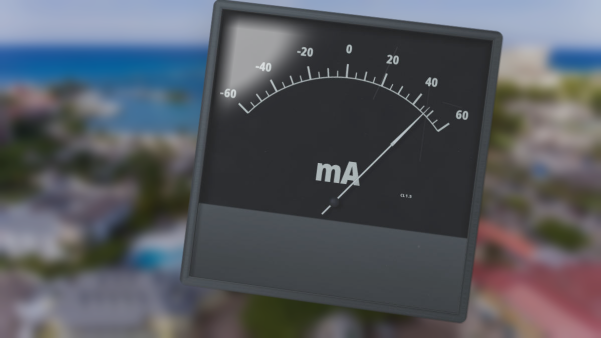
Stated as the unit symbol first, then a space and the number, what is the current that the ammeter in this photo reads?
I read mA 47.5
